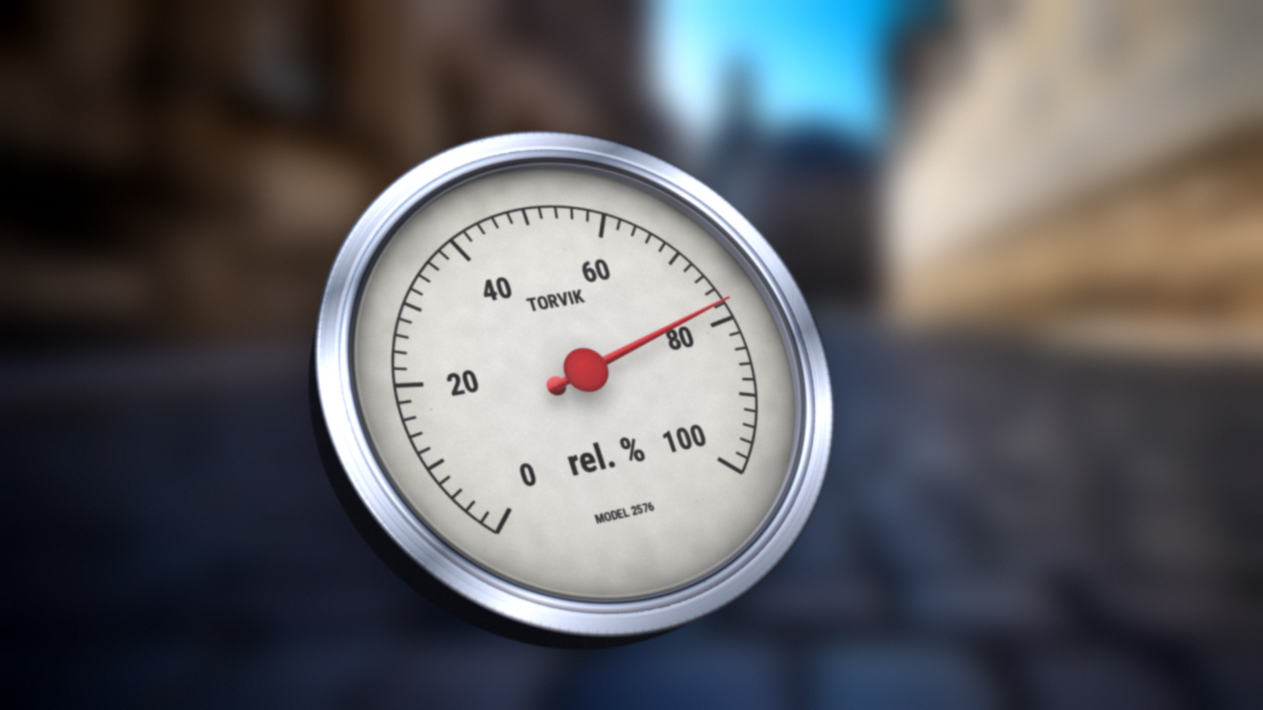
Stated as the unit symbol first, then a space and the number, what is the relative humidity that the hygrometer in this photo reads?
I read % 78
